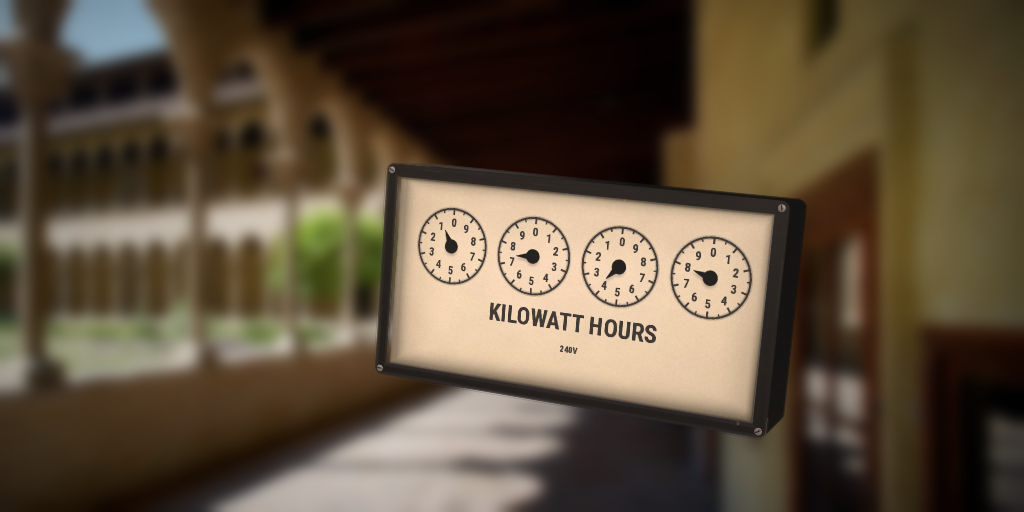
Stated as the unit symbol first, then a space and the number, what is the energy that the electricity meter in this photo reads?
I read kWh 738
